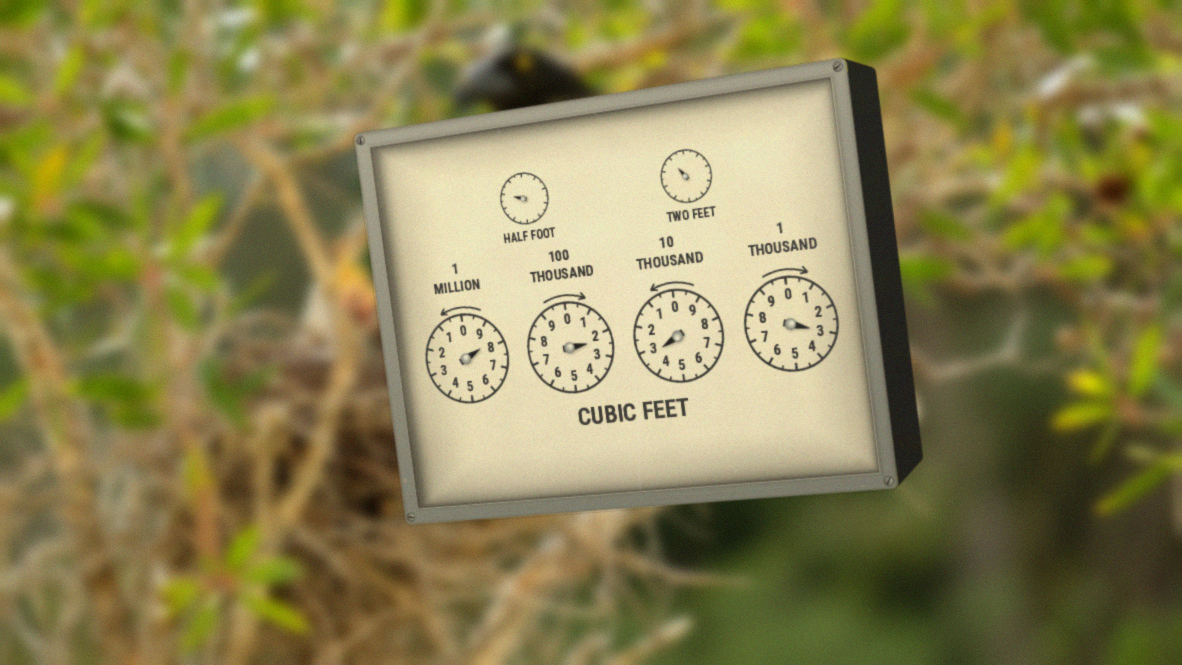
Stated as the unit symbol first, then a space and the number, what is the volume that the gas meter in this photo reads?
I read ft³ 823300
